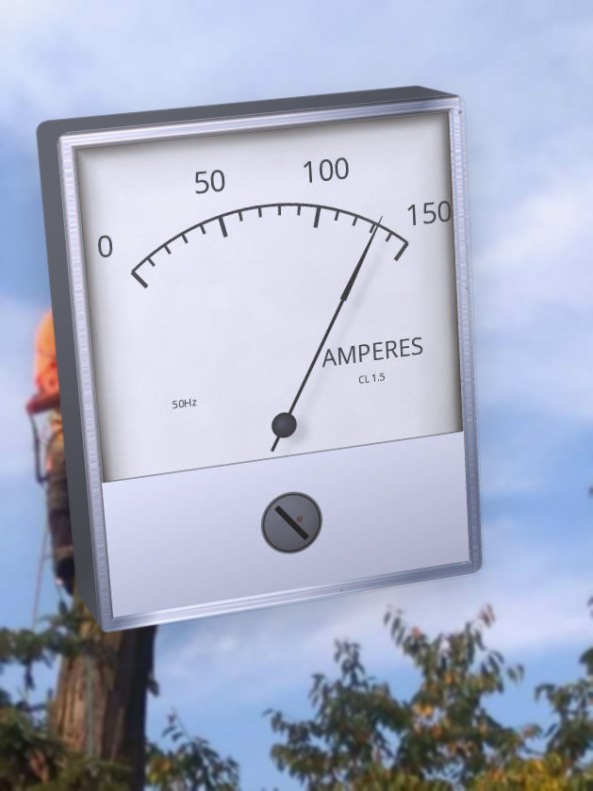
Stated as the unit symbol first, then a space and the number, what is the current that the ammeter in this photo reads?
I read A 130
